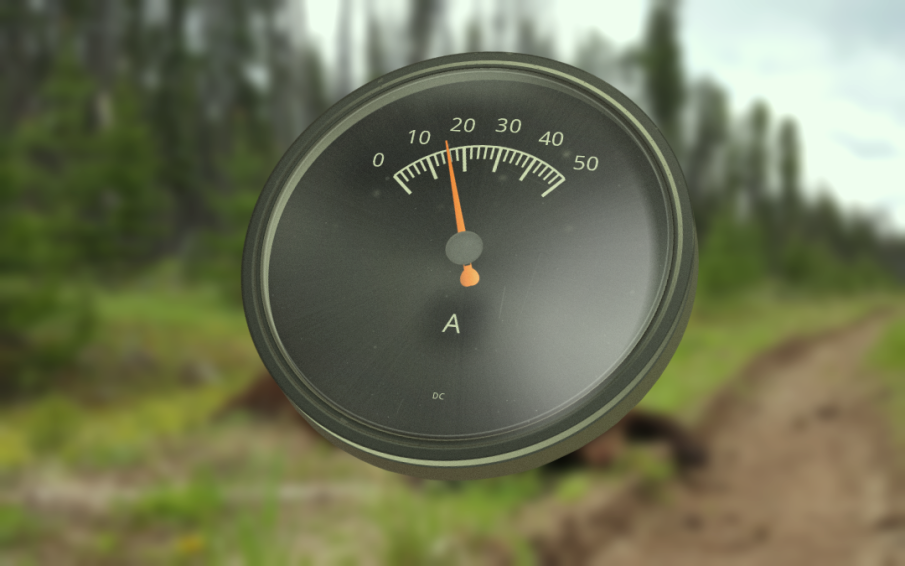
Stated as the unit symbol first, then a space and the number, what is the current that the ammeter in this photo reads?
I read A 16
